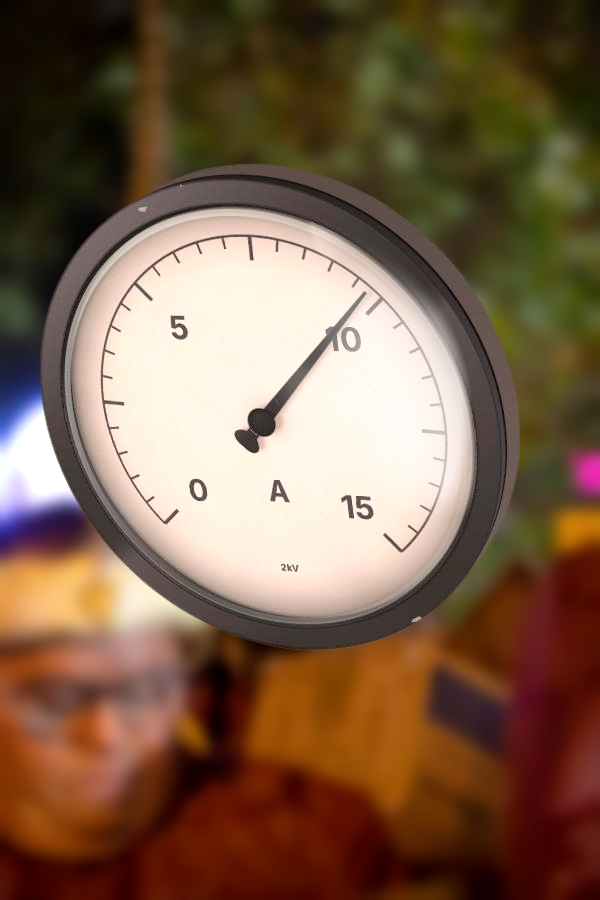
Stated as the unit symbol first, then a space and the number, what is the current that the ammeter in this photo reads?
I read A 9.75
